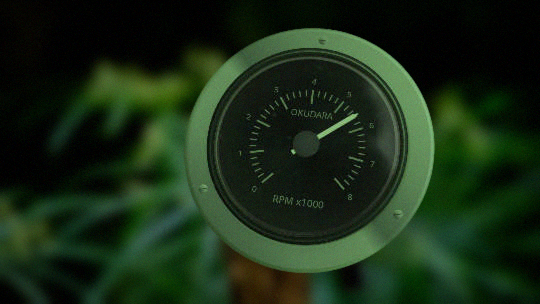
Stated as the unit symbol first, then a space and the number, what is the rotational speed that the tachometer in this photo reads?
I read rpm 5600
